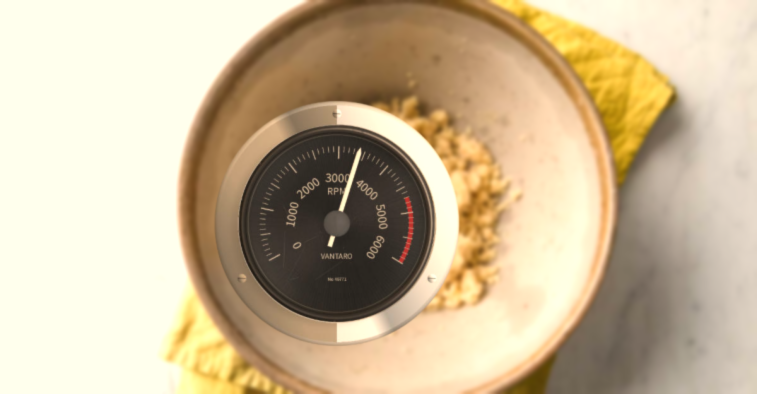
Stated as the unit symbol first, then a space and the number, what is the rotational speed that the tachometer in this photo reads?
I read rpm 3400
